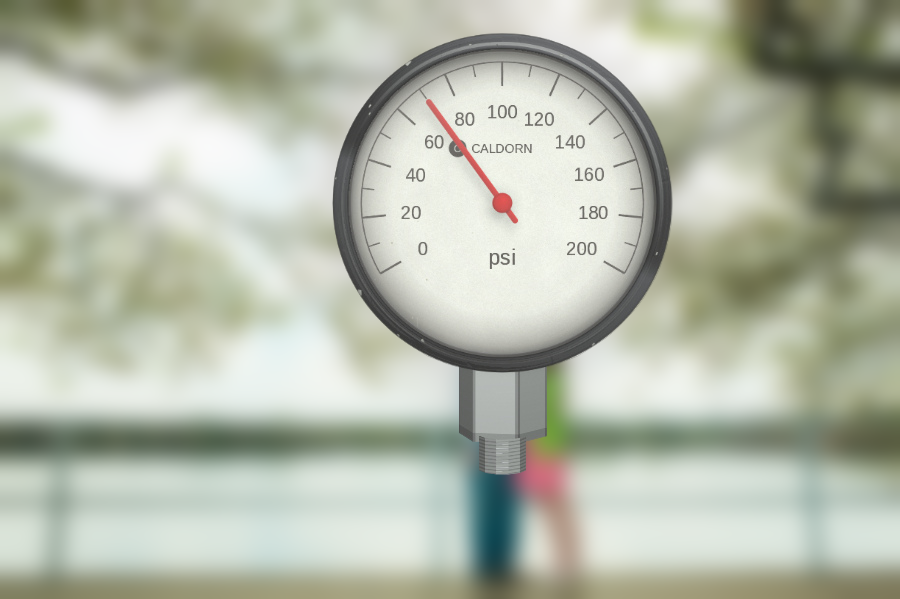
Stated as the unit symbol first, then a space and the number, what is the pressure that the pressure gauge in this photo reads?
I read psi 70
